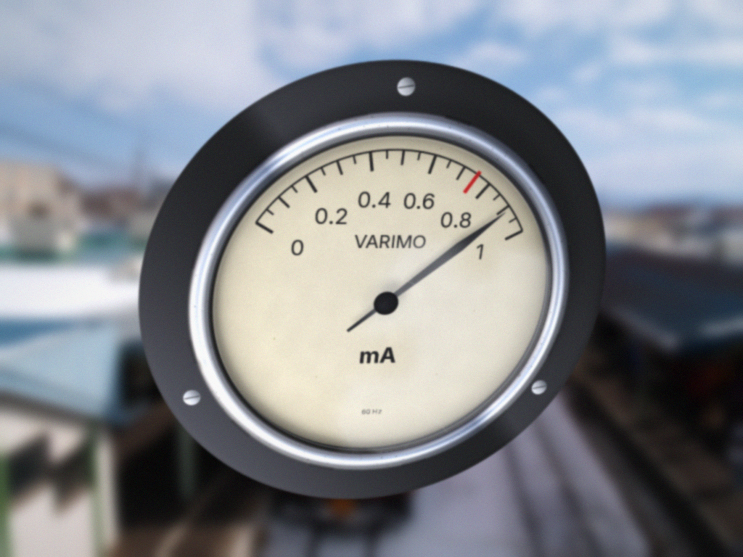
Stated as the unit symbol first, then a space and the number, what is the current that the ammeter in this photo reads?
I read mA 0.9
